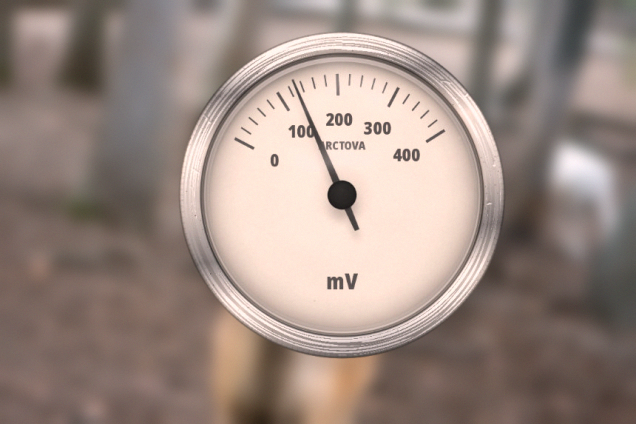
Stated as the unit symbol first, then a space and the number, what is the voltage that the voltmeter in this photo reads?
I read mV 130
